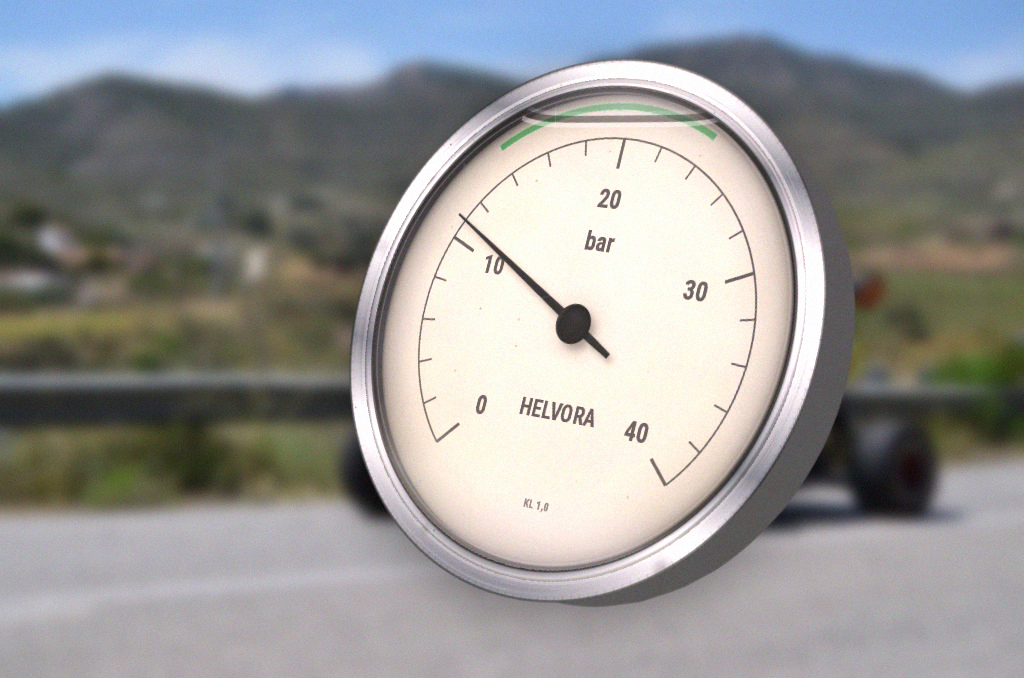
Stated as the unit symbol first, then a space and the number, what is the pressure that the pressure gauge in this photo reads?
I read bar 11
